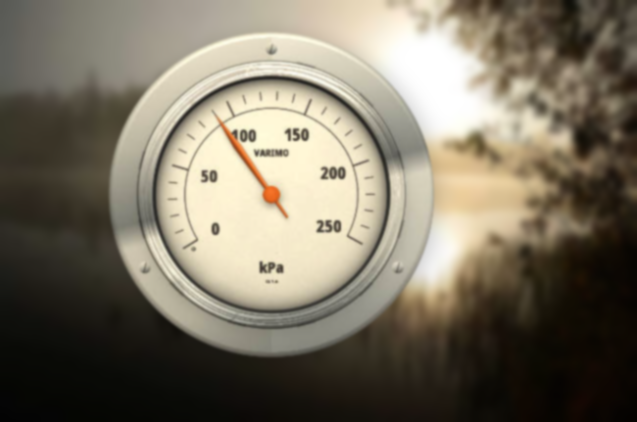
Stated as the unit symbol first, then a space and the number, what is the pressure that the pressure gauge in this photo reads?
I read kPa 90
